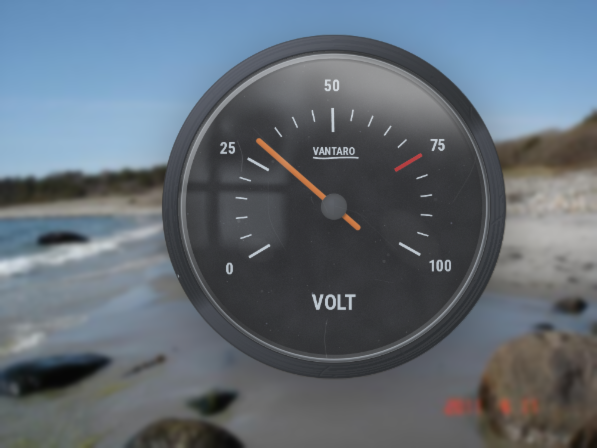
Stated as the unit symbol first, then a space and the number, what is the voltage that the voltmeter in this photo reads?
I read V 30
